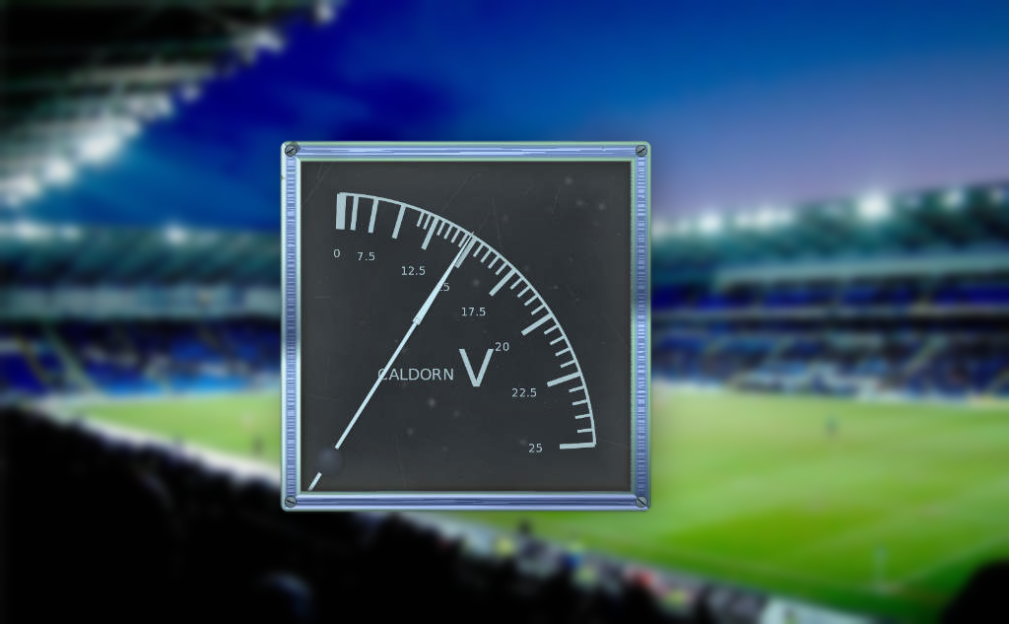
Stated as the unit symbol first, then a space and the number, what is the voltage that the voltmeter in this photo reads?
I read V 14.75
